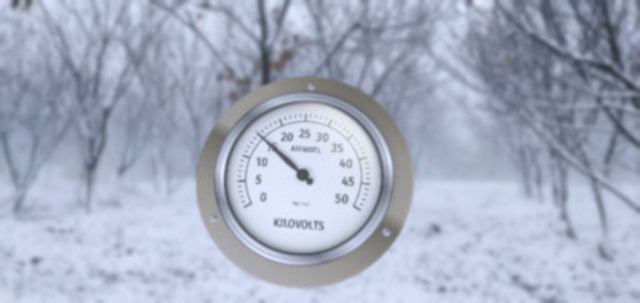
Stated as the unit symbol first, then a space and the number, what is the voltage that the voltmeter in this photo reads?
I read kV 15
